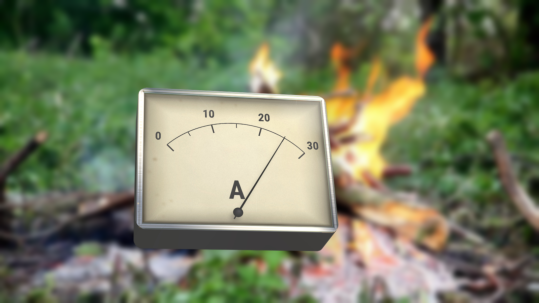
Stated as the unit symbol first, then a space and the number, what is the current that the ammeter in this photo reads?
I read A 25
